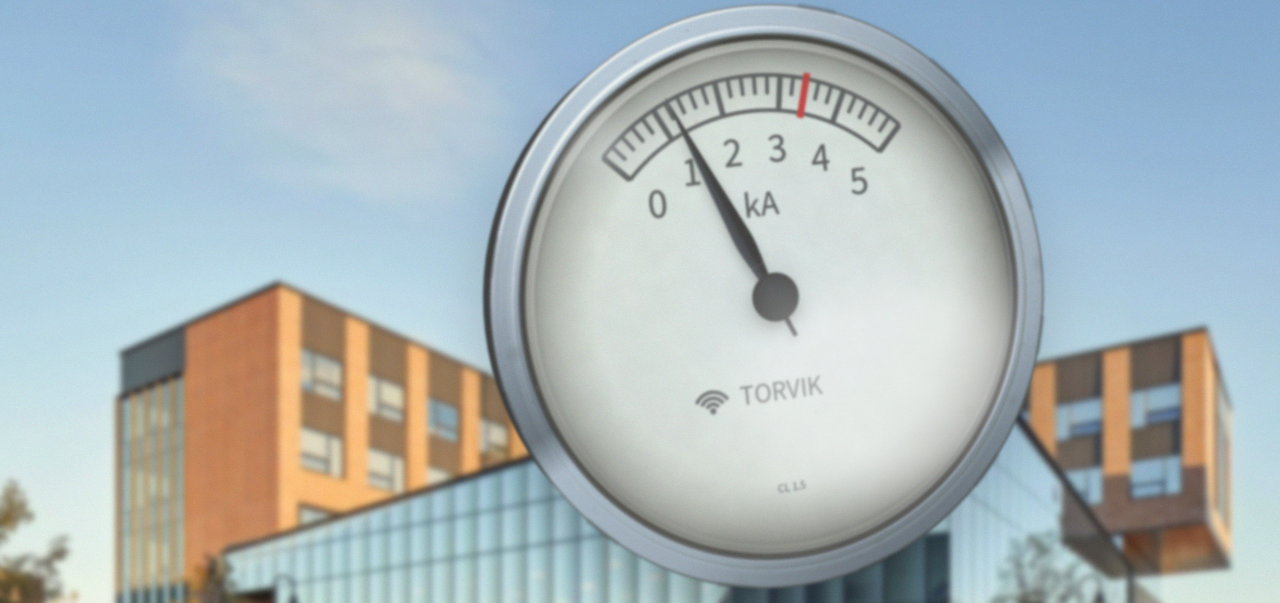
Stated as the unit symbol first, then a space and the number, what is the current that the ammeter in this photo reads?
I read kA 1.2
